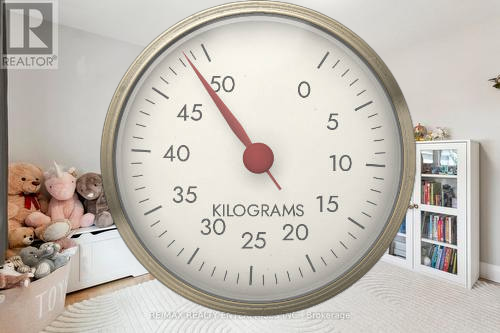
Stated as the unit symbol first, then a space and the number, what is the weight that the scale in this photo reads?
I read kg 48.5
